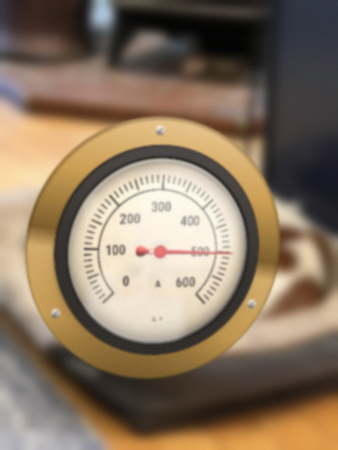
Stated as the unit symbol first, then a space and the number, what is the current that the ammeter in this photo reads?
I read A 500
